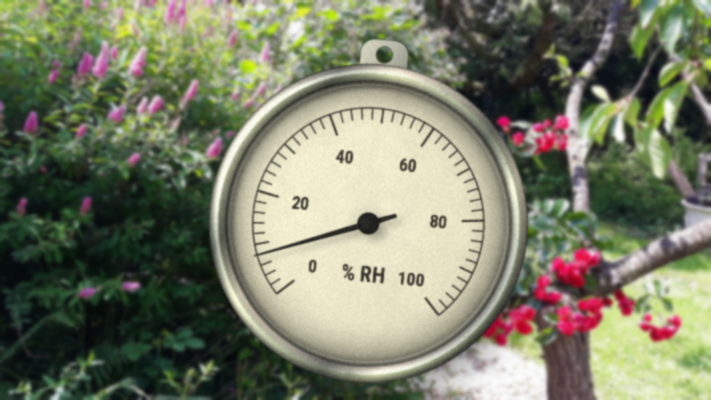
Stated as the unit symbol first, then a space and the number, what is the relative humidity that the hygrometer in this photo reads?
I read % 8
